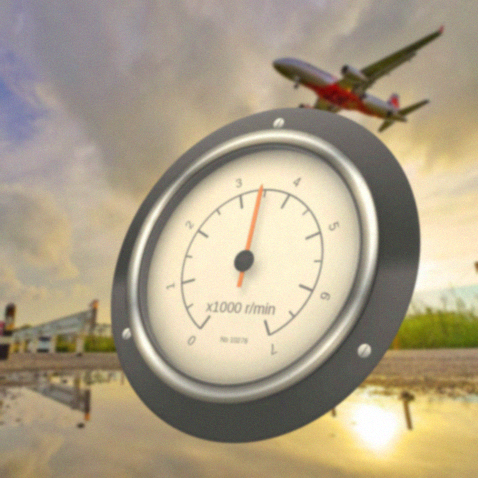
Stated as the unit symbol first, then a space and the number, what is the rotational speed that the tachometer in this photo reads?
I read rpm 3500
